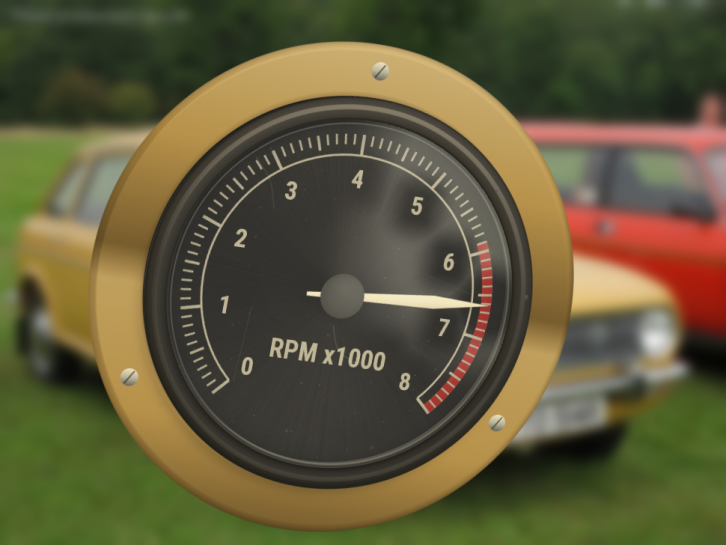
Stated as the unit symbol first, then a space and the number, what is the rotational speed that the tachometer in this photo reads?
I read rpm 6600
